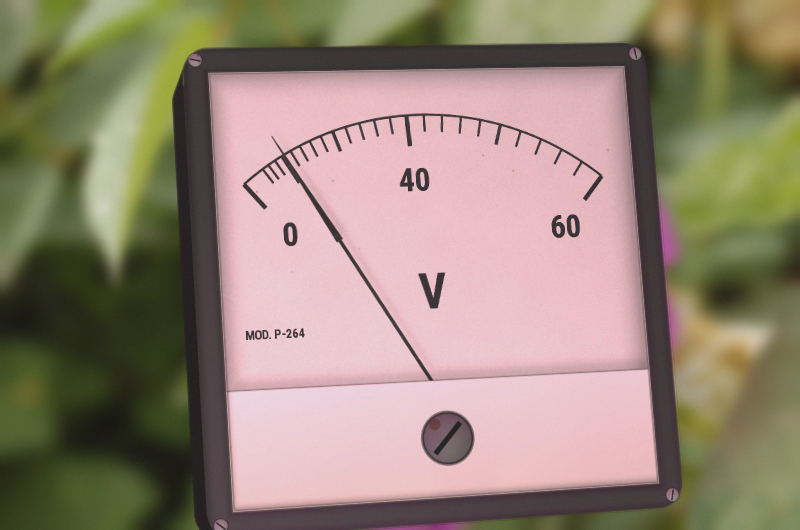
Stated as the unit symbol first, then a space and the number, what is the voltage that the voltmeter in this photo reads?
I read V 20
